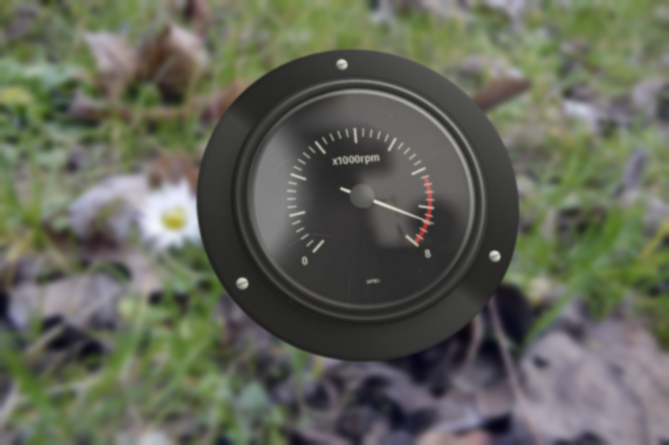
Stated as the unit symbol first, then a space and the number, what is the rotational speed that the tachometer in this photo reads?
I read rpm 7400
